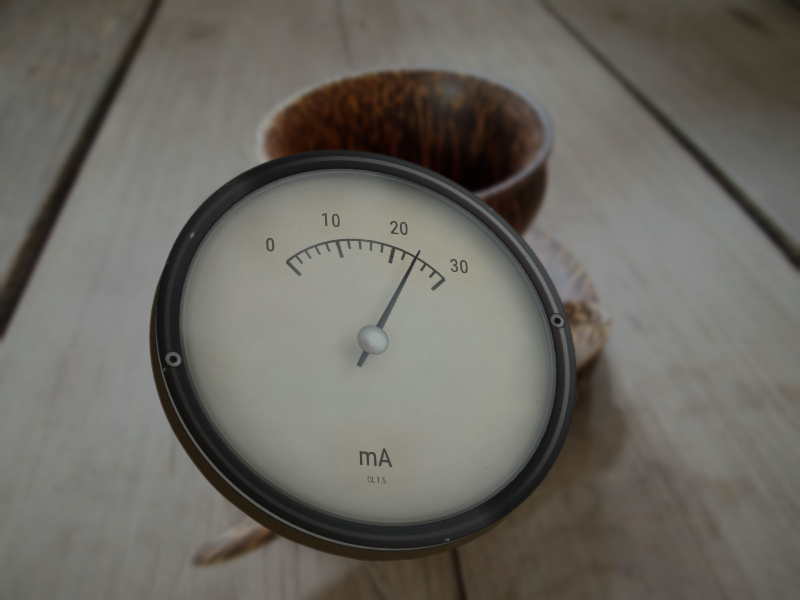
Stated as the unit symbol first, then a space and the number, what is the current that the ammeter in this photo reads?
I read mA 24
